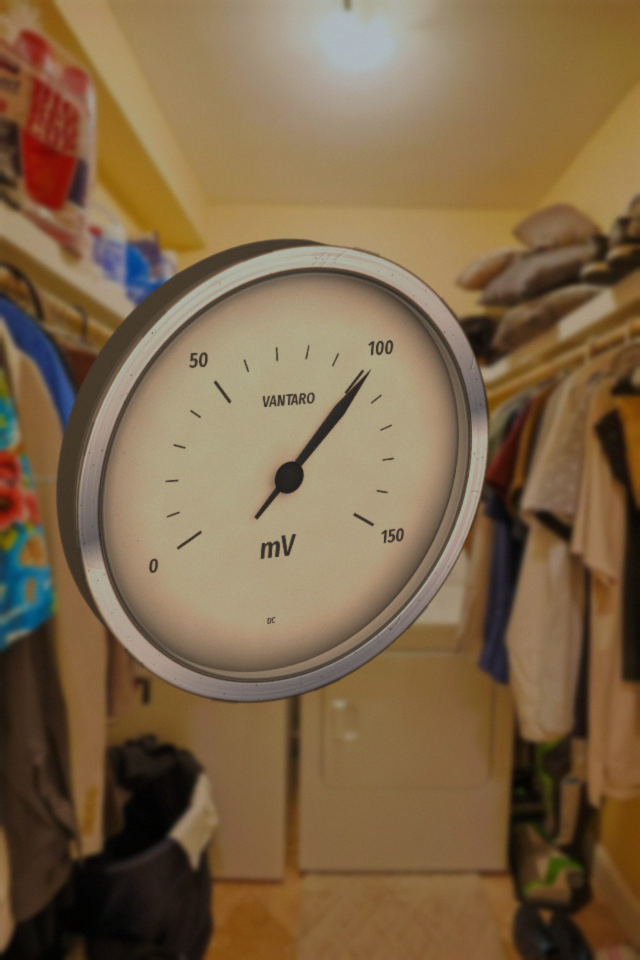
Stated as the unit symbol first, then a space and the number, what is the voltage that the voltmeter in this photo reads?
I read mV 100
